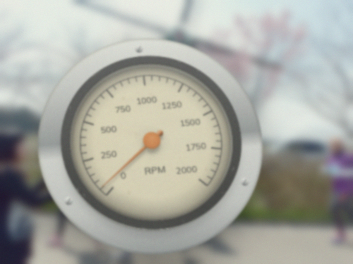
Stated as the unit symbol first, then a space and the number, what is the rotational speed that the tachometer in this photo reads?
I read rpm 50
